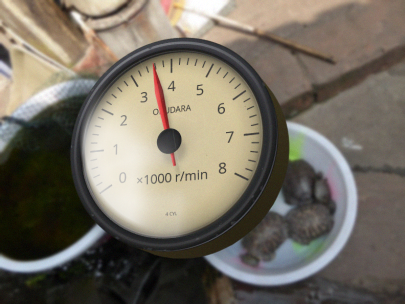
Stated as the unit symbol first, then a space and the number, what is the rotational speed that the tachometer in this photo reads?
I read rpm 3600
